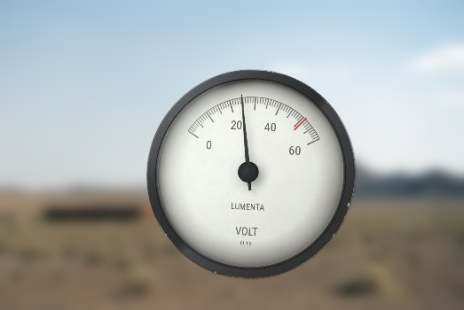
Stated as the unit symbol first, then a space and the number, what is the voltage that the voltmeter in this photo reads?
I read V 25
